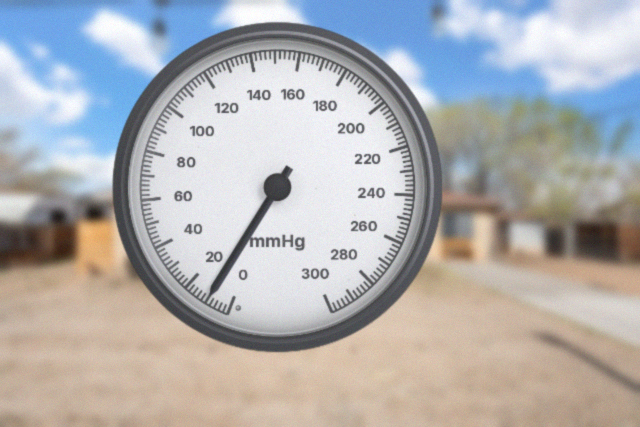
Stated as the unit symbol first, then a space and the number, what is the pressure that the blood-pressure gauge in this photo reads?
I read mmHg 10
